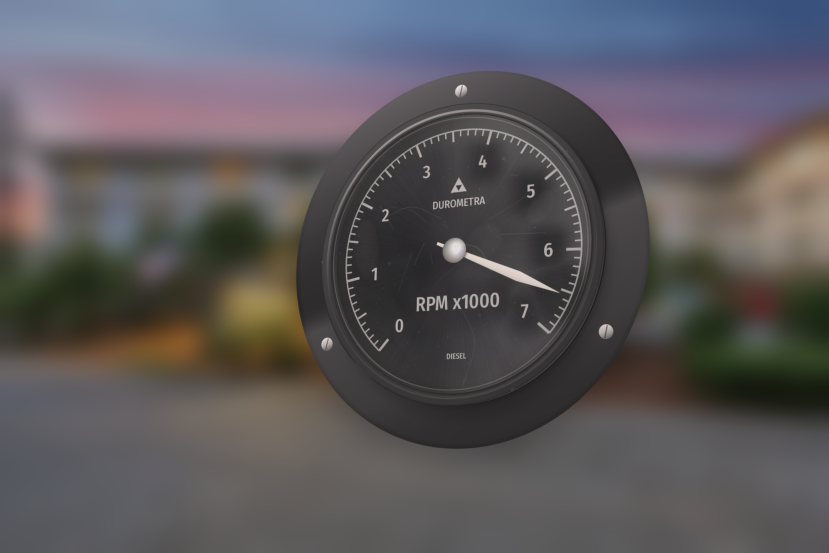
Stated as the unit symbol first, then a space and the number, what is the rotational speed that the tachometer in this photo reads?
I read rpm 6550
